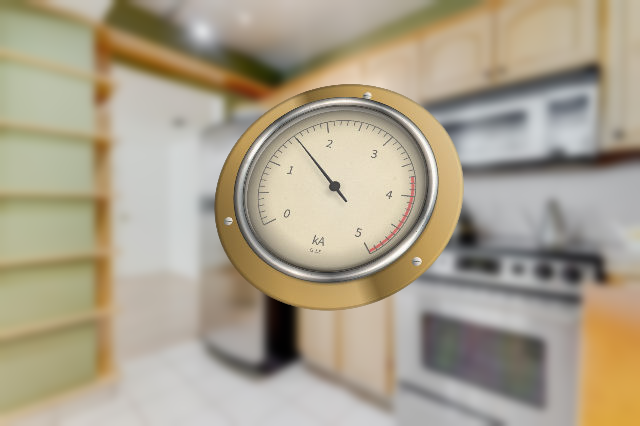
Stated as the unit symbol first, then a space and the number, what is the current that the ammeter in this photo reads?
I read kA 1.5
